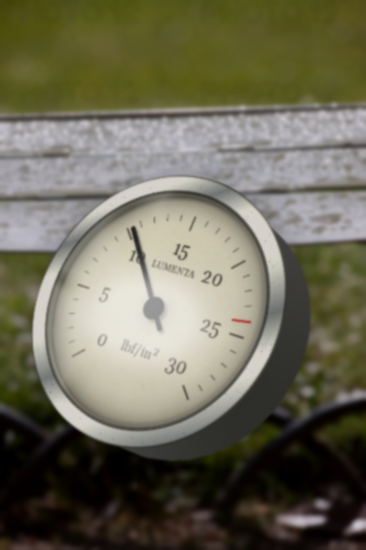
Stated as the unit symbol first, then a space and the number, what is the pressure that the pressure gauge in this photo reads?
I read psi 10.5
